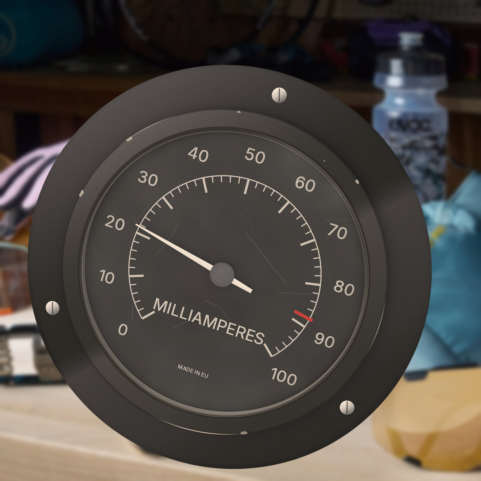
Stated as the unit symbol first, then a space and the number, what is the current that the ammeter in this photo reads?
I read mA 22
